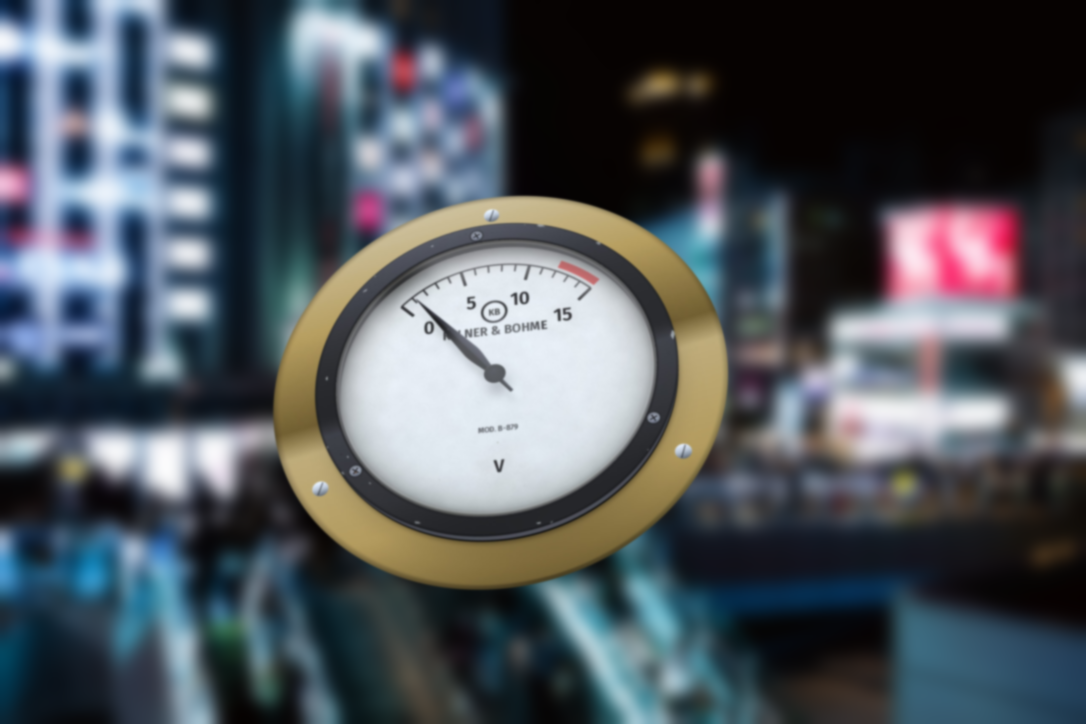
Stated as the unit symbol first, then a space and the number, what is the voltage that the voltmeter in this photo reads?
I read V 1
